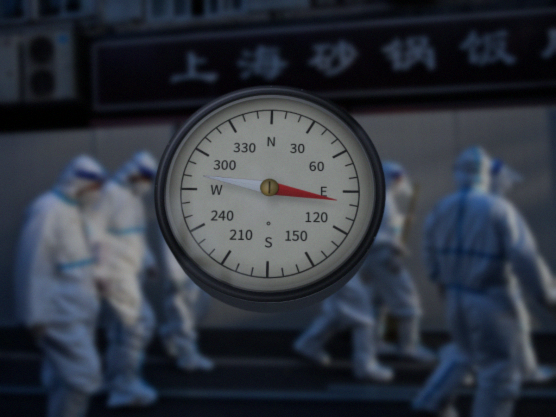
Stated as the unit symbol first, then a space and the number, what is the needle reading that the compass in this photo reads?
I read ° 100
